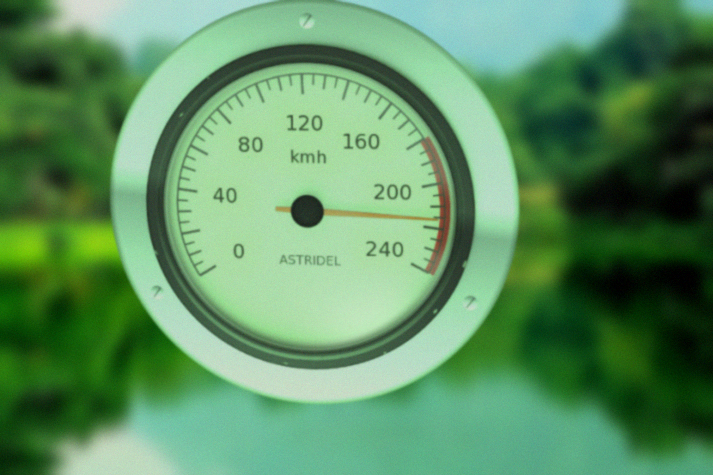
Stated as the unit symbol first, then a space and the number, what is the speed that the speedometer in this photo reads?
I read km/h 215
